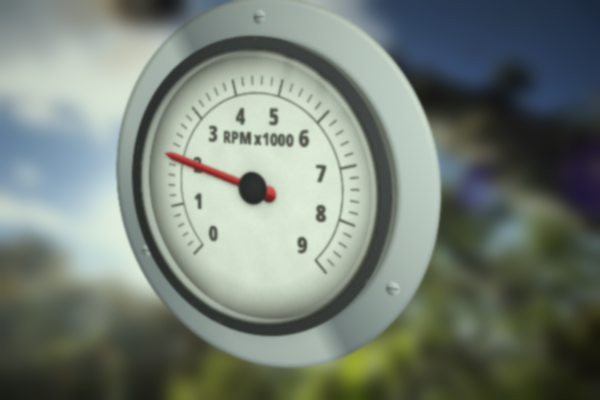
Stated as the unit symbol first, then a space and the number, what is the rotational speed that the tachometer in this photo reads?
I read rpm 2000
